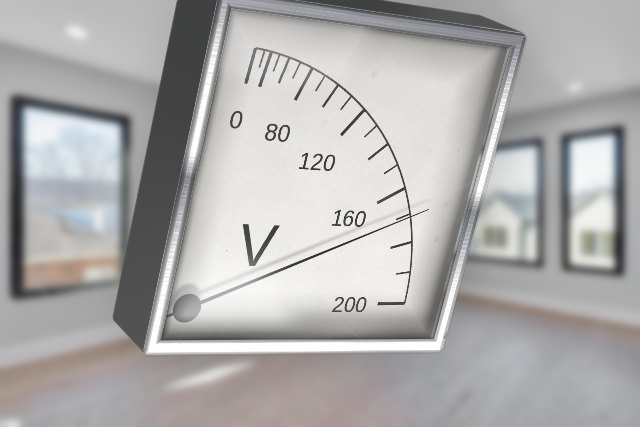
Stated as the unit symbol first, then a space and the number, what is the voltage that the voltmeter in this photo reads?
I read V 170
